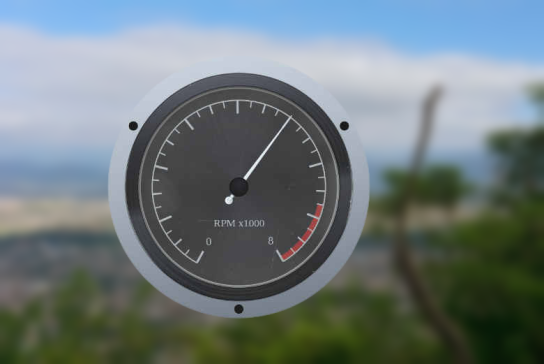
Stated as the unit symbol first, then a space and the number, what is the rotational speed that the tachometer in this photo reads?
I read rpm 5000
